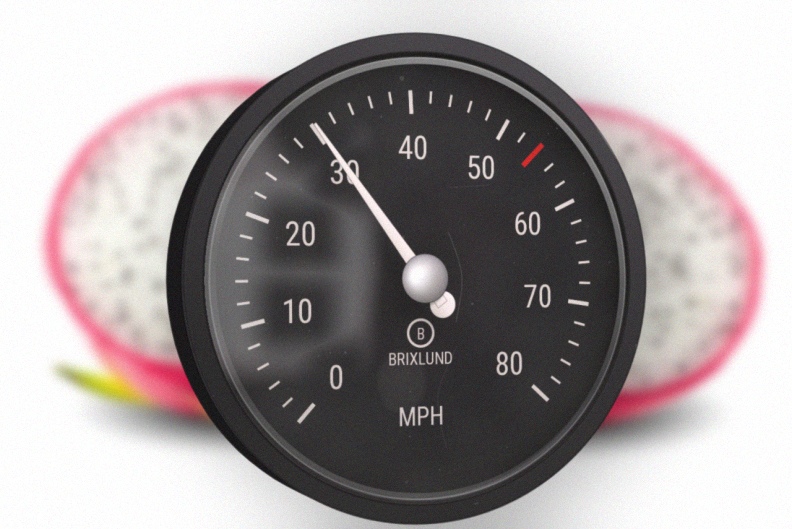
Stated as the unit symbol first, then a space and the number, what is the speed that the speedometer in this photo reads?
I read mph 30
